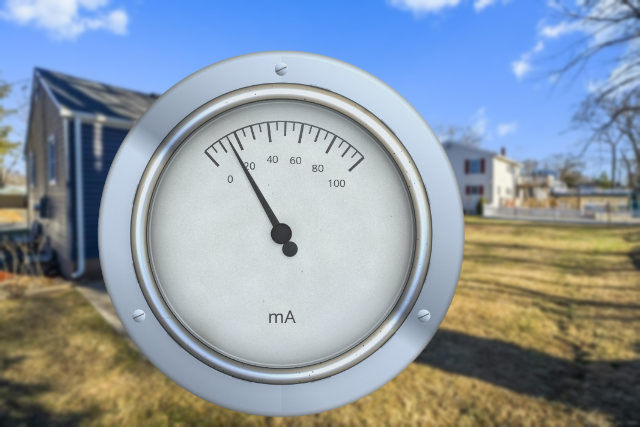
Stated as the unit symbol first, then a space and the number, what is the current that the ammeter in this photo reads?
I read mA 15
